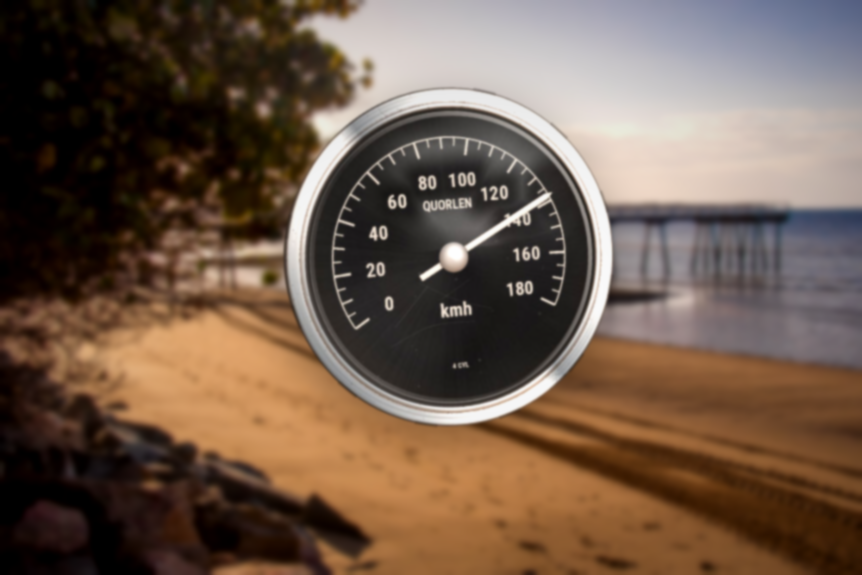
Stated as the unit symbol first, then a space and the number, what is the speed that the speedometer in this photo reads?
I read km/h 137.5
